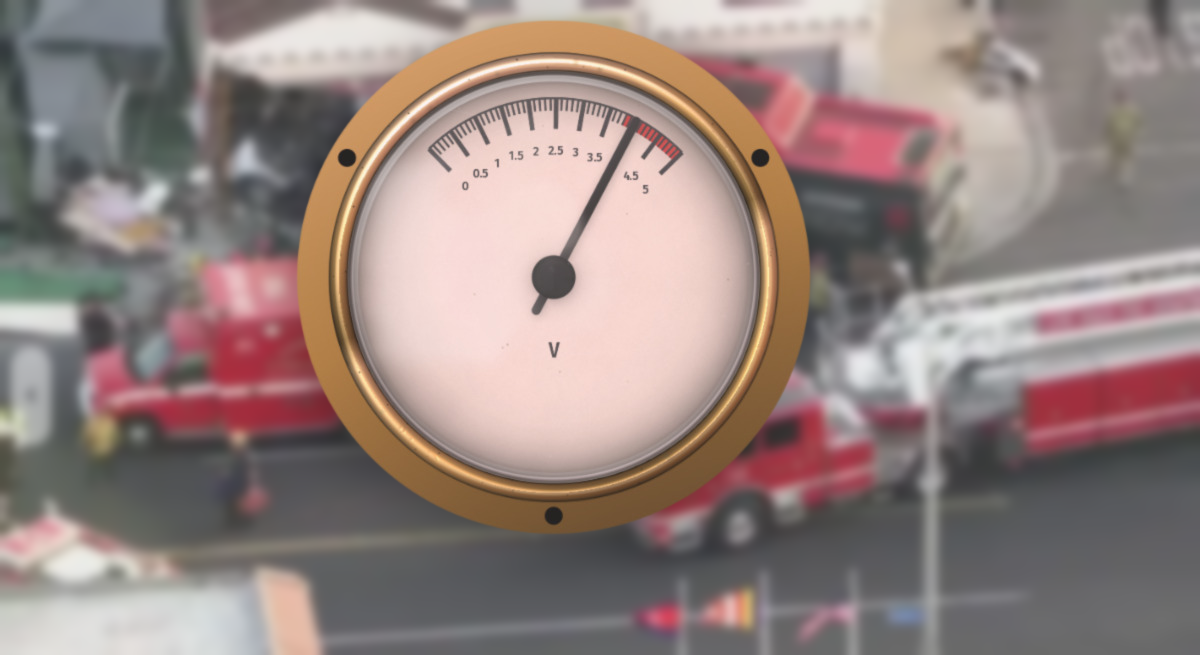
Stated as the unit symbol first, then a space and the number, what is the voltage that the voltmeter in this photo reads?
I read V 4
